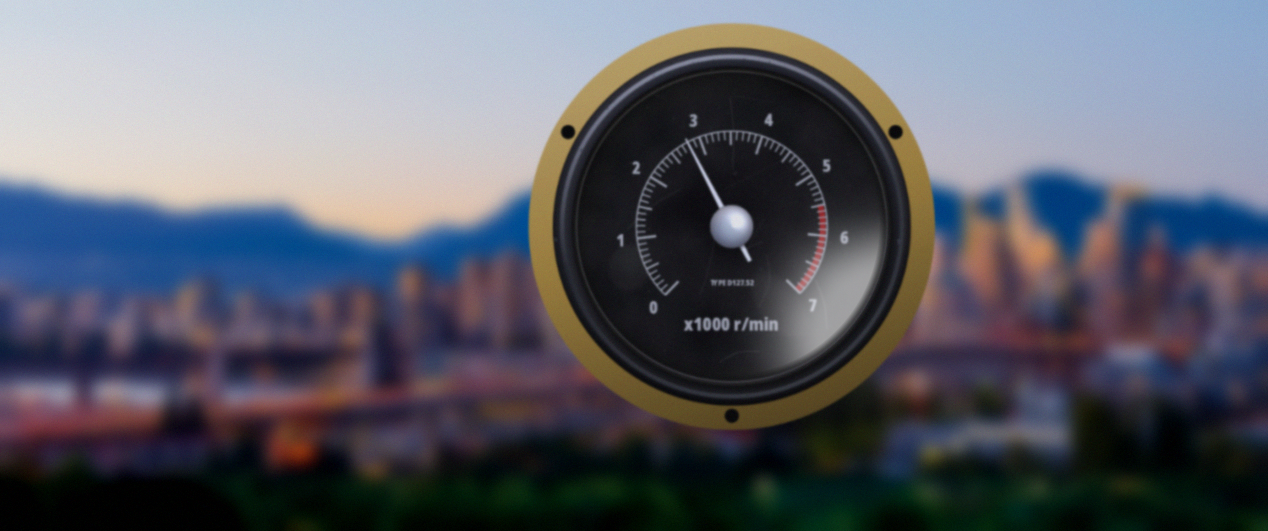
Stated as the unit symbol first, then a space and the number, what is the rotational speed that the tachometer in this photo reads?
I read rpm 2800
